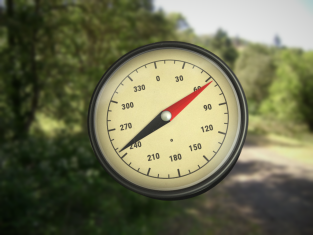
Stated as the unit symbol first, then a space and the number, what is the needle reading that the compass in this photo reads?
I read ° 65
